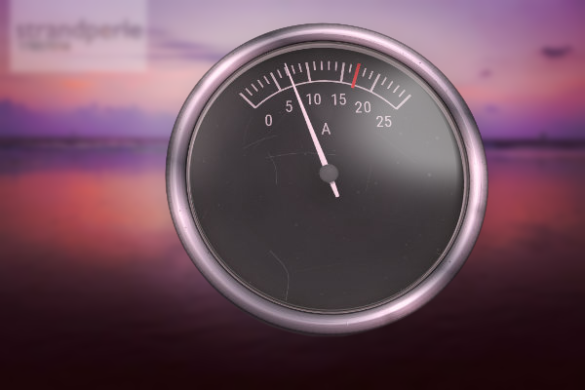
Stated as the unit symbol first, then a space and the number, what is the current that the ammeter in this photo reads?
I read A 7
